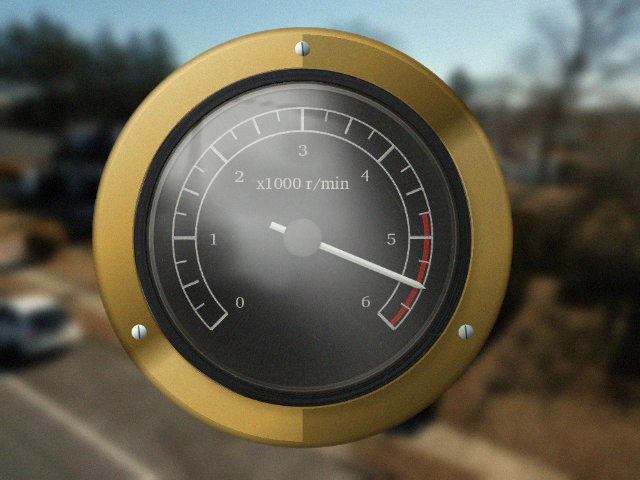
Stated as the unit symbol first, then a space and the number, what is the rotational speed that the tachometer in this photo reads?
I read rpm 5500
